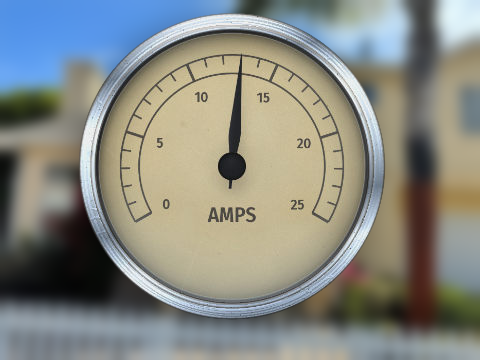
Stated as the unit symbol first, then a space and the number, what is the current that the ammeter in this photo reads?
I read A 13
